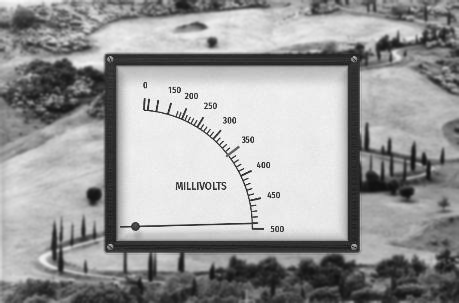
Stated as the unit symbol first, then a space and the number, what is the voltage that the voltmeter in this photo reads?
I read mV 490
